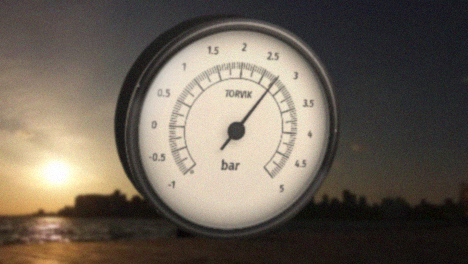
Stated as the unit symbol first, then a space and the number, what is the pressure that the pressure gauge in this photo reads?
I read bar 2.75
